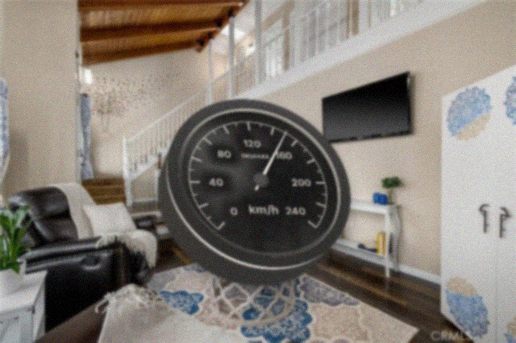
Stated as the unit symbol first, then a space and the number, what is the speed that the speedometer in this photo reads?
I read km/h 150
